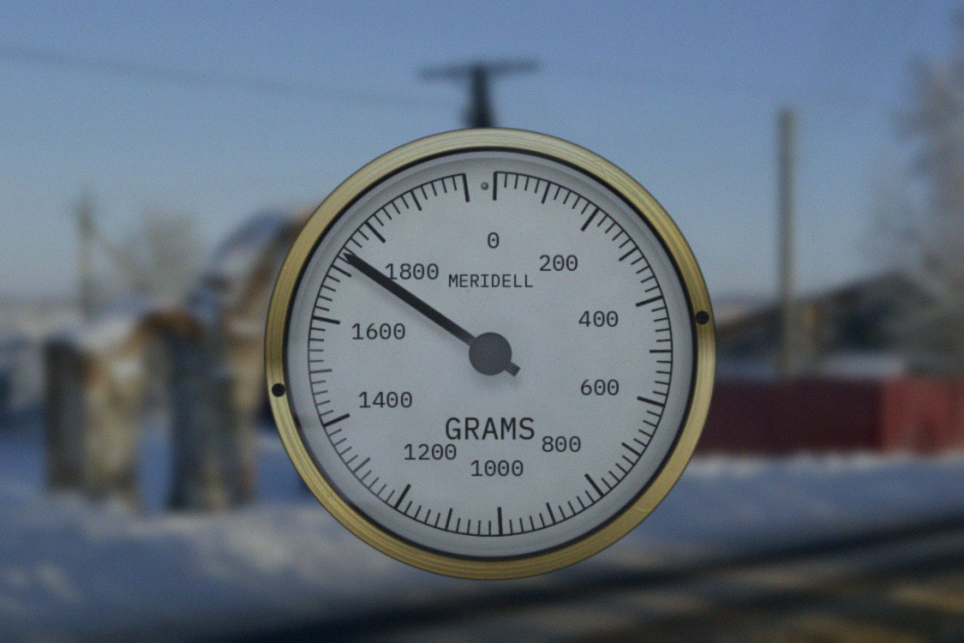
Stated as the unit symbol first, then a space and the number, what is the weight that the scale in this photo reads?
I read g 1730
